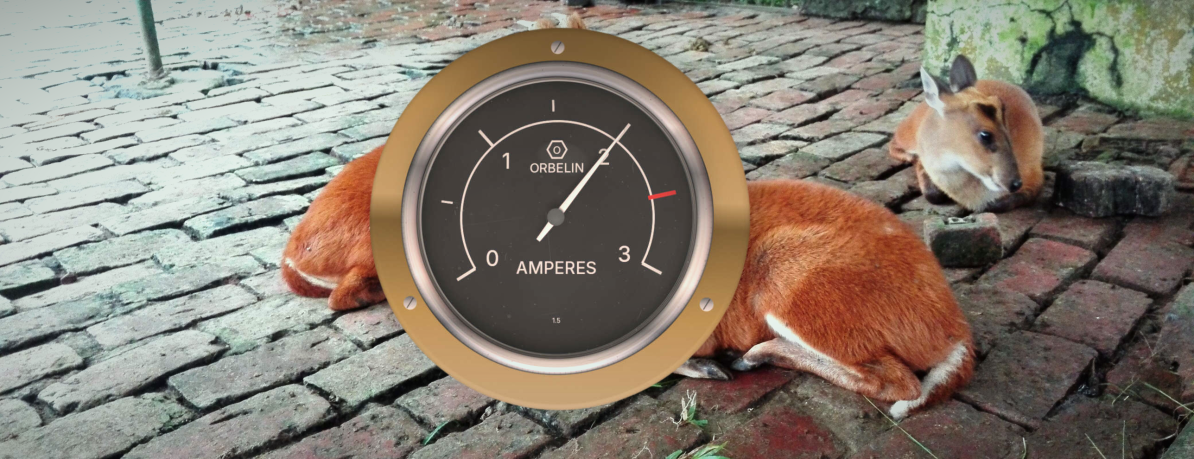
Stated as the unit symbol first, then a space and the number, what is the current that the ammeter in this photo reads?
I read A 2
